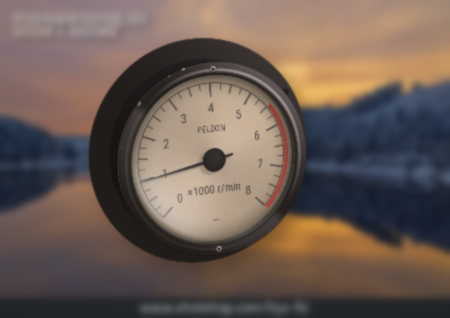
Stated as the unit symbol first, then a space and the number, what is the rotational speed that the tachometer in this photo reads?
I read rpm 1000
